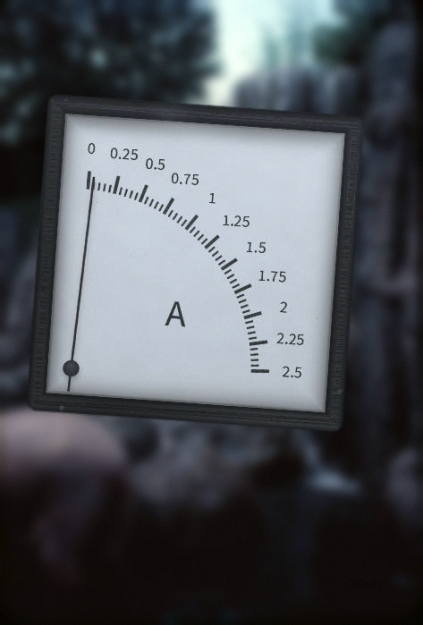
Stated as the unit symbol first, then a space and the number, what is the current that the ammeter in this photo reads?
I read A 0.05
